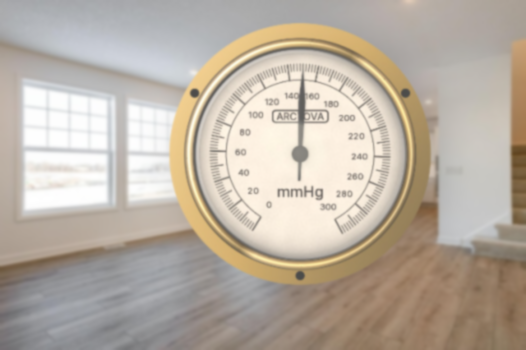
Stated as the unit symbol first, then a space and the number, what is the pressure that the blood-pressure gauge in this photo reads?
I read mmHg 150
